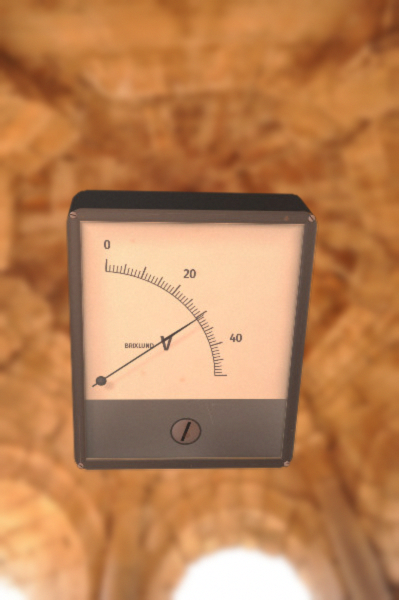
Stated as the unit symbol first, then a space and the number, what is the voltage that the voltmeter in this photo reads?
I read V 30
